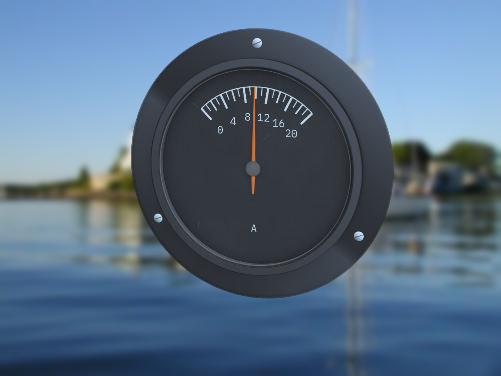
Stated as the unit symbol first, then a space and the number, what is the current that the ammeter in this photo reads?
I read A 10
